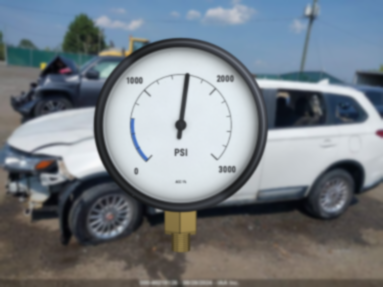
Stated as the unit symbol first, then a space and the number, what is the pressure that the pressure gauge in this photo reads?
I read psi 1600
